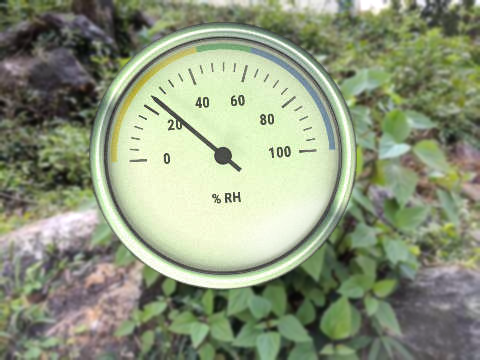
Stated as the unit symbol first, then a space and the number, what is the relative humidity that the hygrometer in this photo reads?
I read % 24
